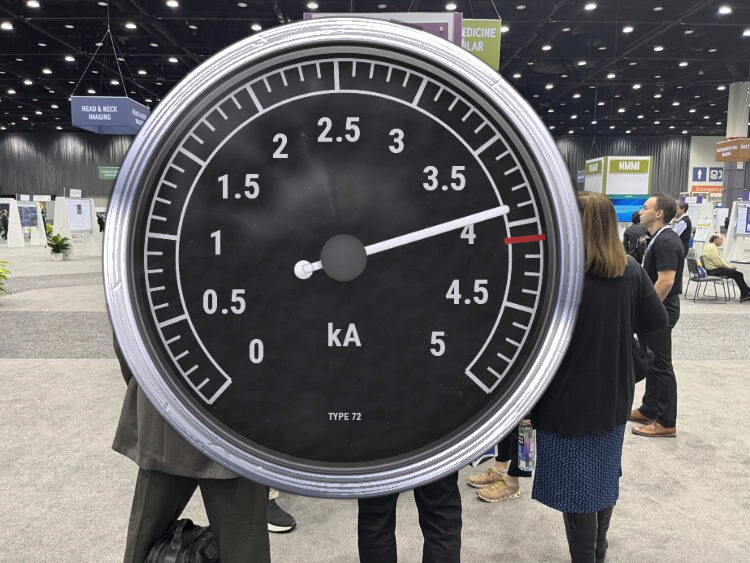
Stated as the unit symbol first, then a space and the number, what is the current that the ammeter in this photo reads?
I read kA 3.9
